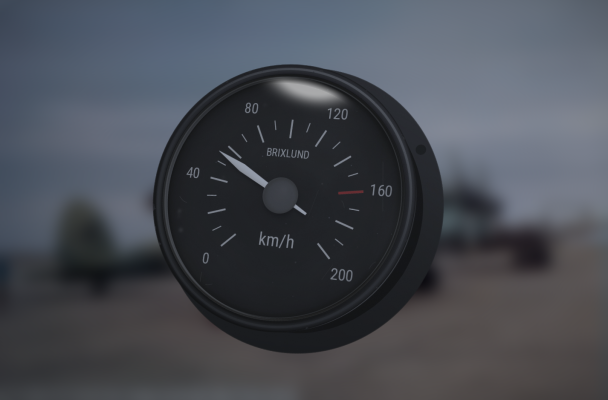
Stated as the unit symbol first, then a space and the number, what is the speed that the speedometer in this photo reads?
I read km/h 55
